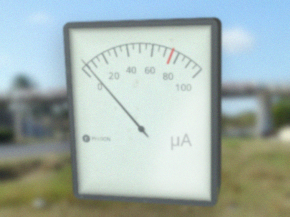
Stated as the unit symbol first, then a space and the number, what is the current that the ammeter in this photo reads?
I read µA 5
